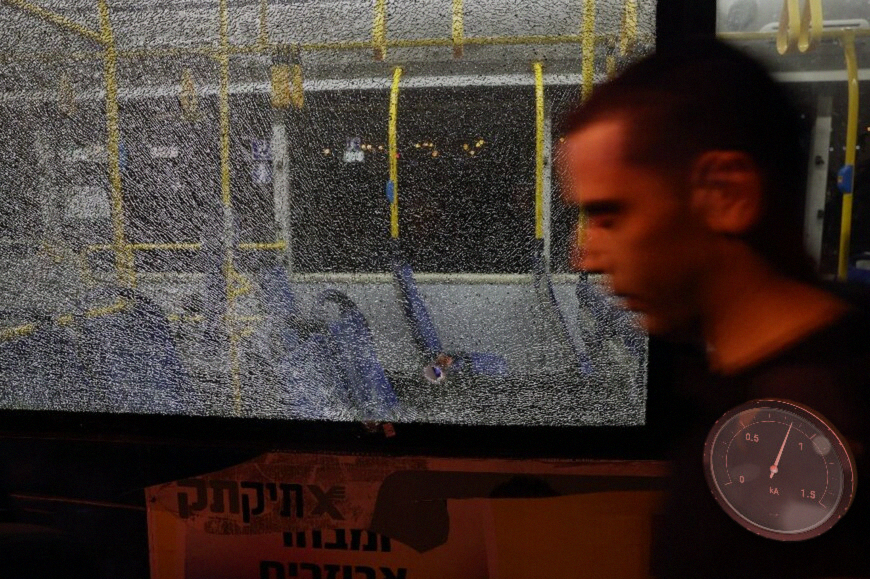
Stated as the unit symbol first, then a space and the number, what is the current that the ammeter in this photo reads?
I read kA 0.85
